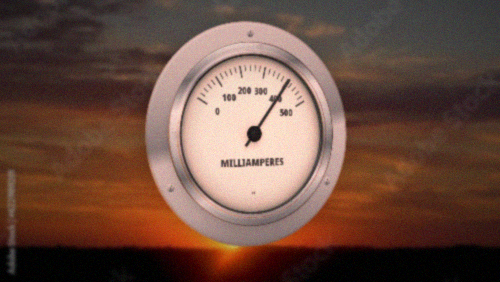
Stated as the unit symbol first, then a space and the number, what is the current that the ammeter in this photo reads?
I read mA 400
